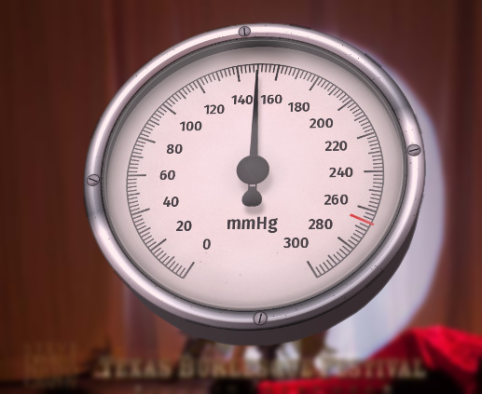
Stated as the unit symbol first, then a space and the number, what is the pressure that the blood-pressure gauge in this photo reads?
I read mmHg 150
